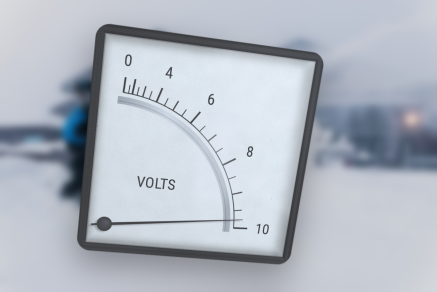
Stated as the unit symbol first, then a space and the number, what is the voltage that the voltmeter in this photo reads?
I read V 9.75
